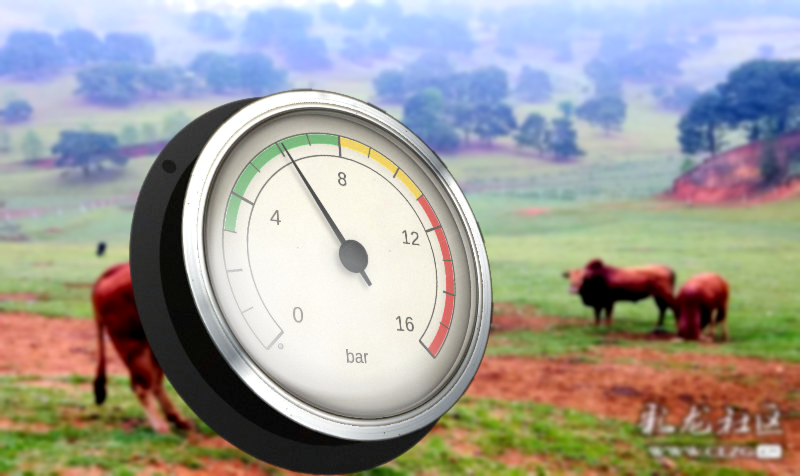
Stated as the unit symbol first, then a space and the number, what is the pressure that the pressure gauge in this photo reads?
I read bar 6
